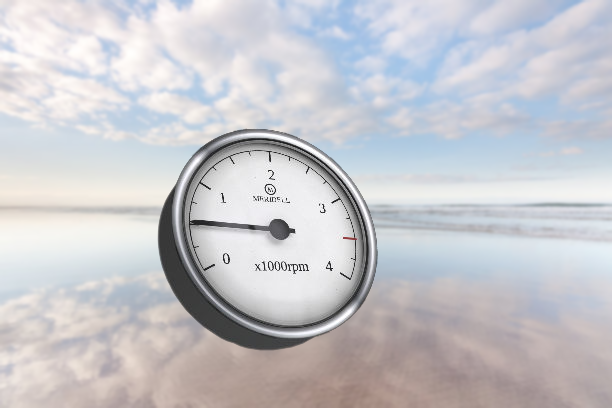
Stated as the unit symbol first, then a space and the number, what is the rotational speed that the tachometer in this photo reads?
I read rpm 500
